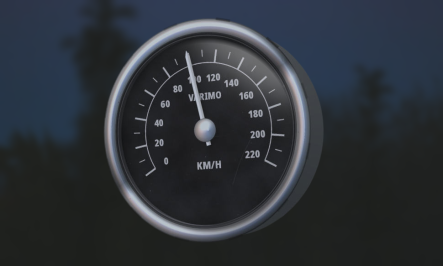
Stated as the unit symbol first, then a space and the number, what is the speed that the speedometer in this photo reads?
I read km/h 100
